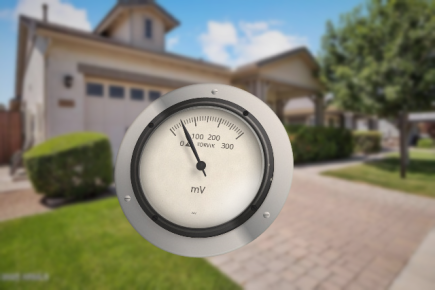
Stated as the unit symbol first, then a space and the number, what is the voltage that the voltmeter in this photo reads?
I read mV 50
